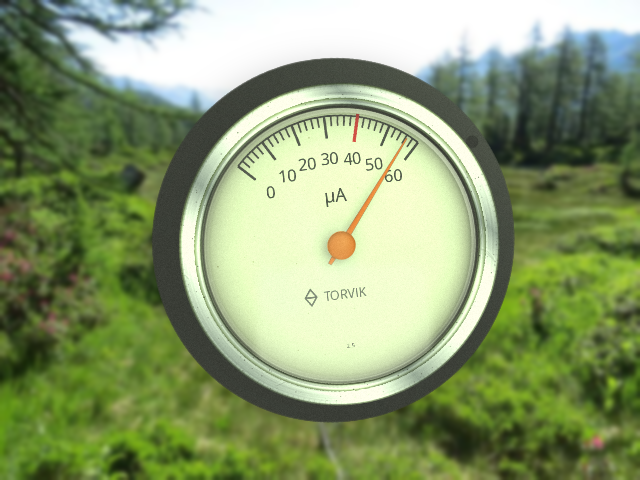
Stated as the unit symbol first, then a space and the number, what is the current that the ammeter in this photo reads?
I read µA 56
